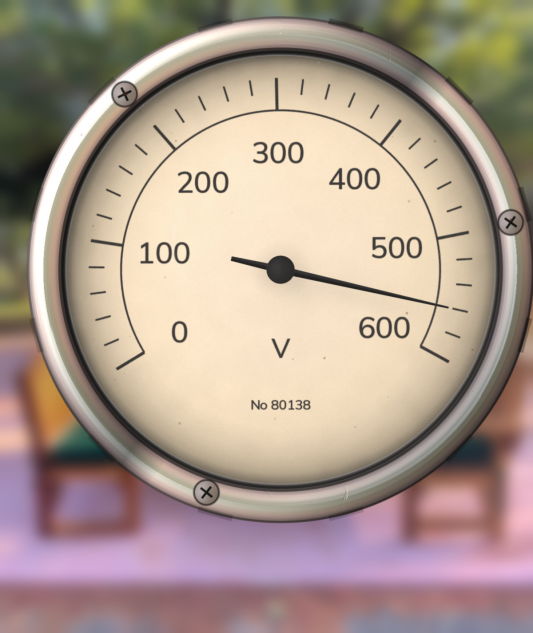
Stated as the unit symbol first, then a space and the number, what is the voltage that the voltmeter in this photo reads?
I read V 560
